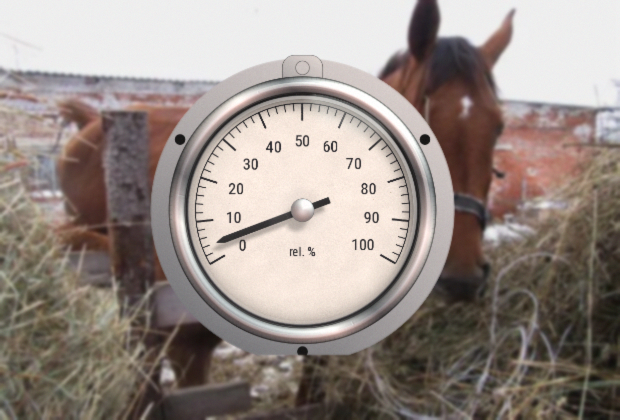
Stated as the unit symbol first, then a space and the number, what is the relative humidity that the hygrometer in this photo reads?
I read % 4
